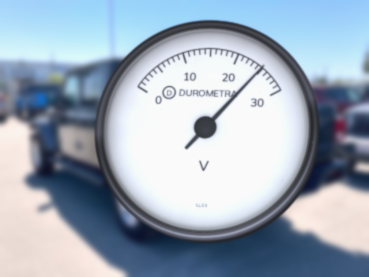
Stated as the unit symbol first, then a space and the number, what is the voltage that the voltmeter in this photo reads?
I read V 25
